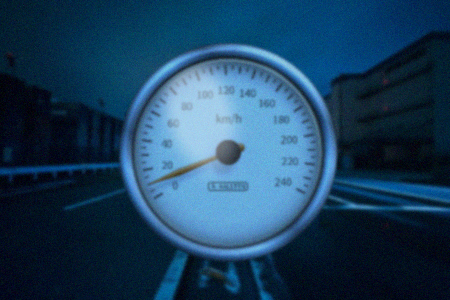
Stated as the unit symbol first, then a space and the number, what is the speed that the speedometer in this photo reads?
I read km/h 10
